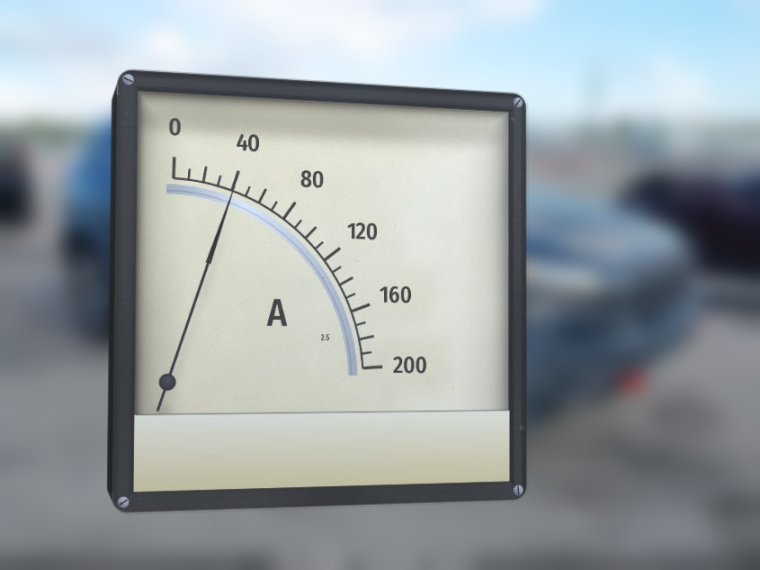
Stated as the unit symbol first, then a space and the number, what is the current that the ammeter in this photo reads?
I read A 40
